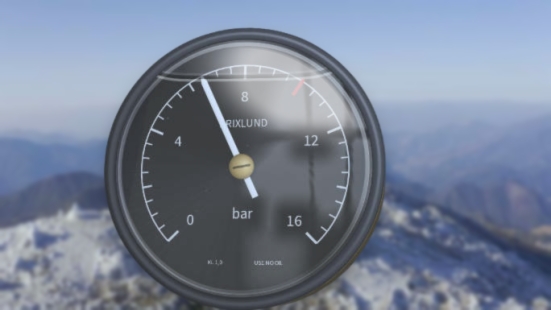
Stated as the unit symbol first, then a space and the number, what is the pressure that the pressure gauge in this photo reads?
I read bar 6.5
